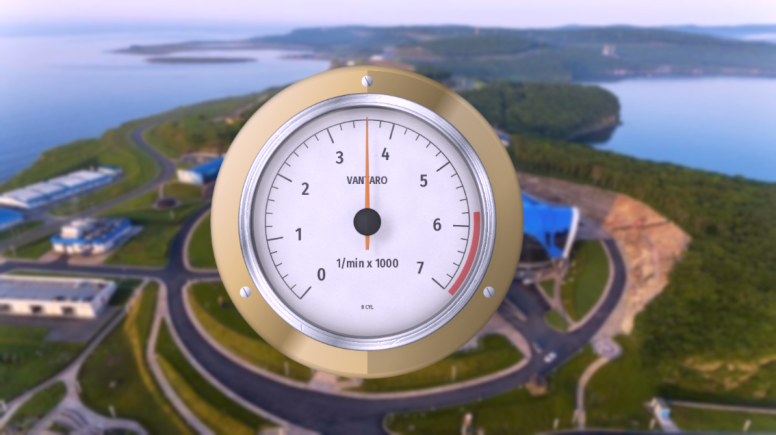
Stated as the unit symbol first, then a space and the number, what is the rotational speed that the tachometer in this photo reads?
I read rpm 3600
